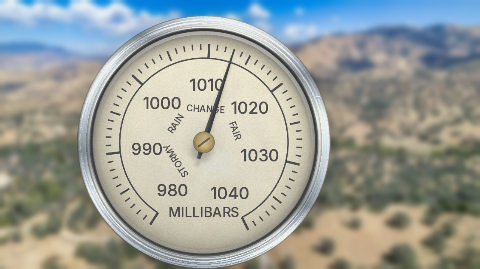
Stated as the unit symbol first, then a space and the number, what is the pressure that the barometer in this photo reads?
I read mbar 1013
